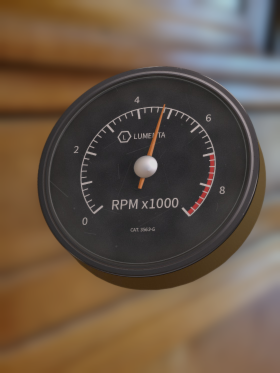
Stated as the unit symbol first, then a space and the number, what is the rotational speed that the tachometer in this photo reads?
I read rpm 4800
